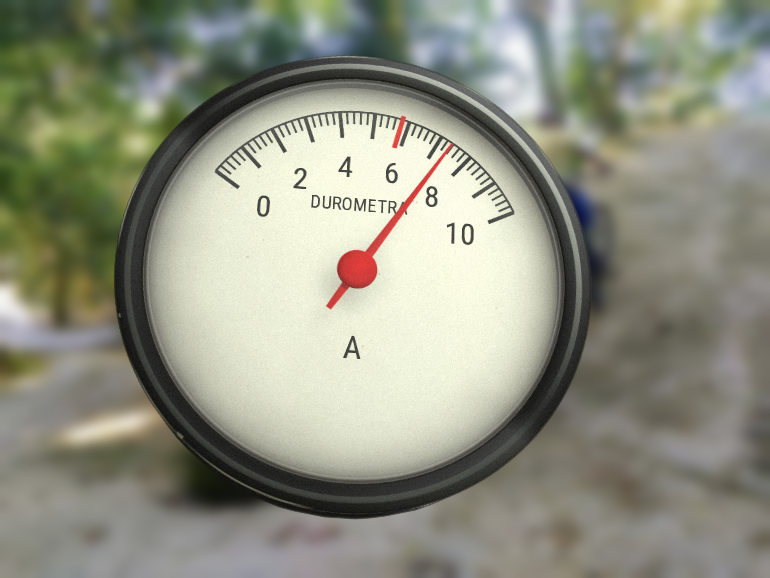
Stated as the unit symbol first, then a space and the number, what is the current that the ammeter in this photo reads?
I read A 7.4
